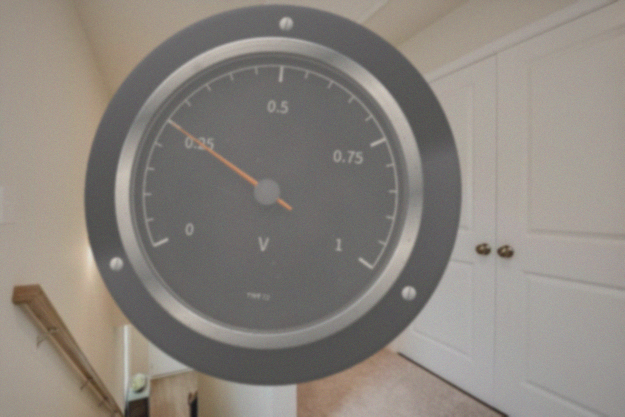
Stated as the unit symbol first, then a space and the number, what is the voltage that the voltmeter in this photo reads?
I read V 0.25
